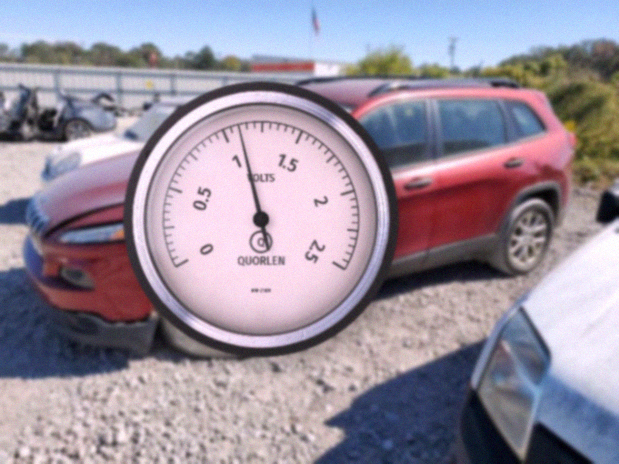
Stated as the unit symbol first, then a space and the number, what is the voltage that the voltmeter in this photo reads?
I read V 1.1
